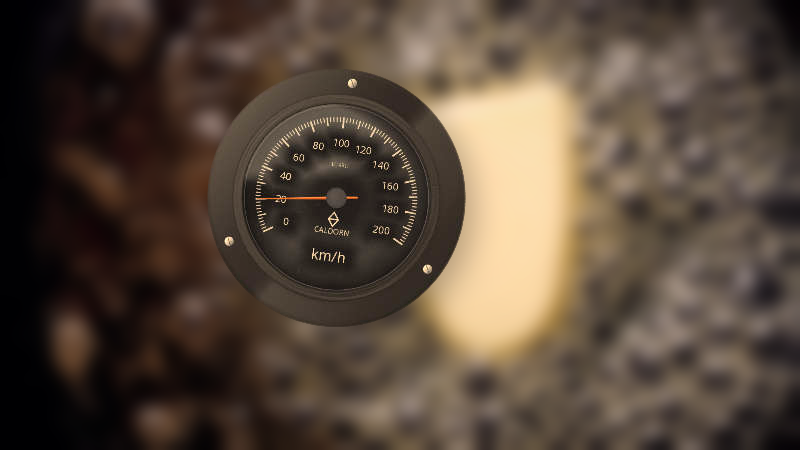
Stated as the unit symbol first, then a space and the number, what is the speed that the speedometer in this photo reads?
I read km/h 20
